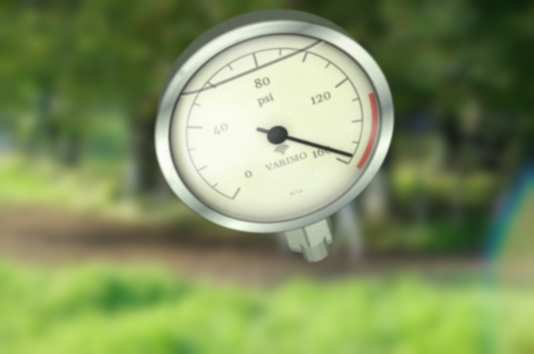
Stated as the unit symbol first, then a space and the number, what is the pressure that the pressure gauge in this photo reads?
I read psi 155
